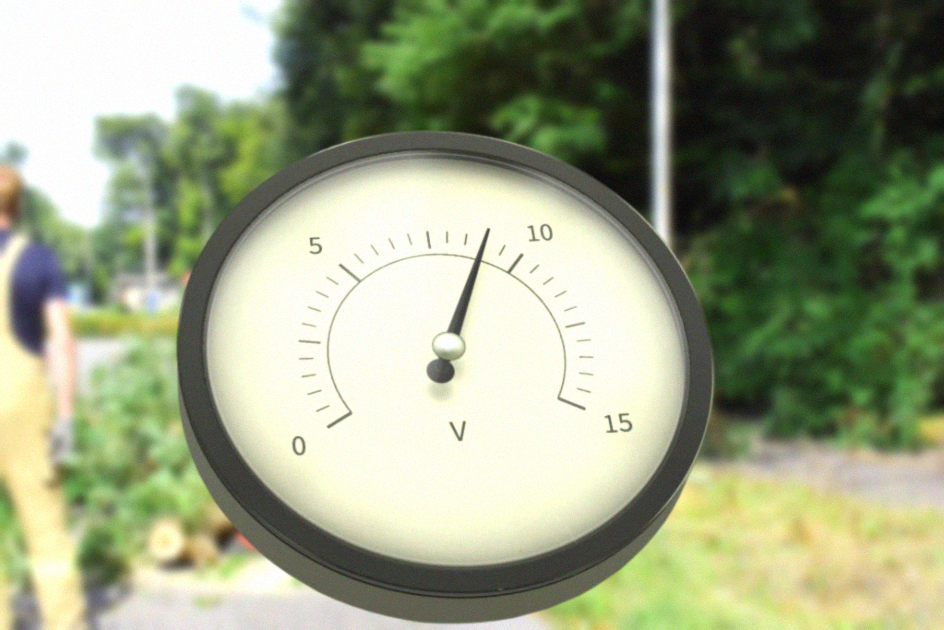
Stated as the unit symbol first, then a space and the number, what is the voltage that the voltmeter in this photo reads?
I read V 9
